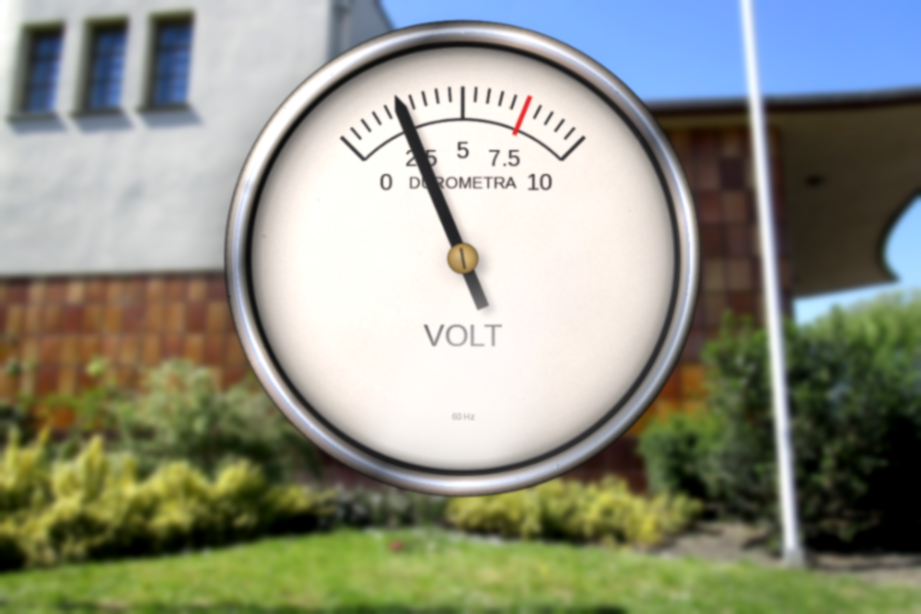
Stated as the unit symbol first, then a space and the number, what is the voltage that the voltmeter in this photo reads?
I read V 2.5
